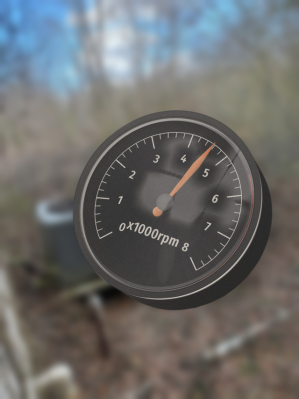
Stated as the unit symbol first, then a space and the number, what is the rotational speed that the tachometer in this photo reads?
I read rpm 4600
